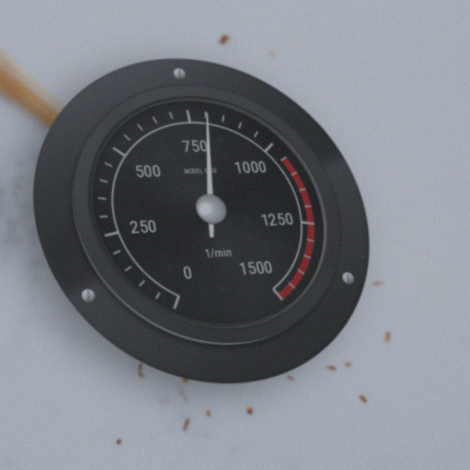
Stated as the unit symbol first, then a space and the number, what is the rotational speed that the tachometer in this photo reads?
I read rpm 800
